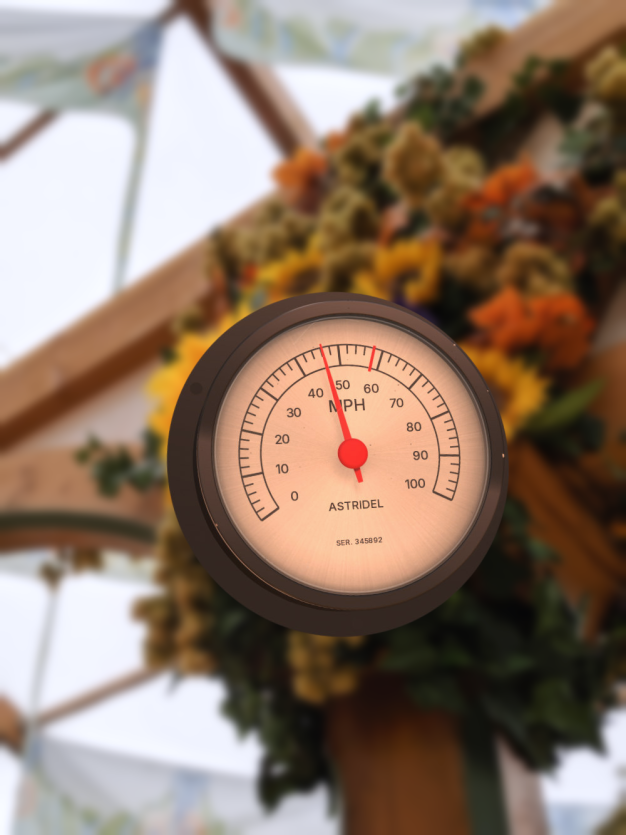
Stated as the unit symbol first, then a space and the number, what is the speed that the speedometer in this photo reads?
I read mph 46
